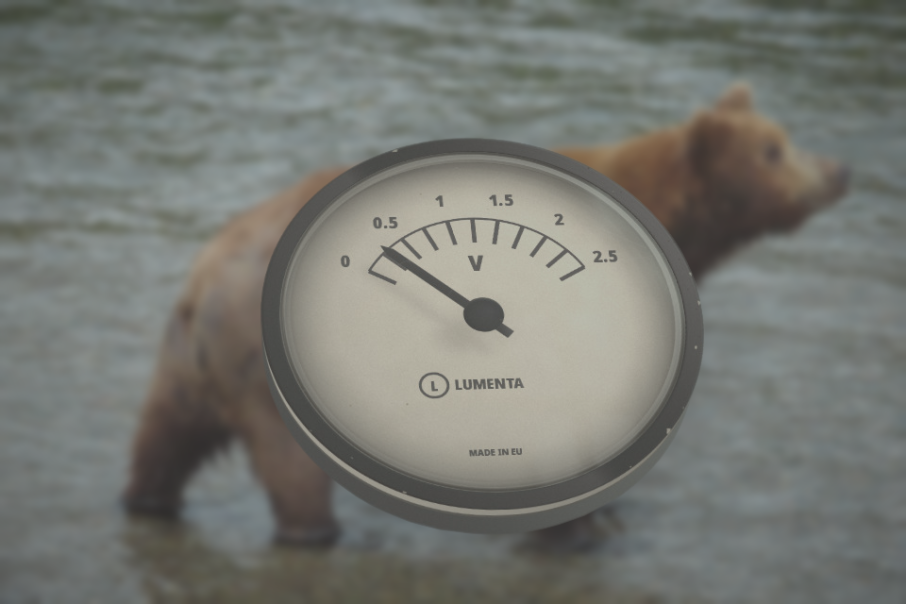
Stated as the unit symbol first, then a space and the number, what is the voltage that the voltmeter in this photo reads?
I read V 0.25
